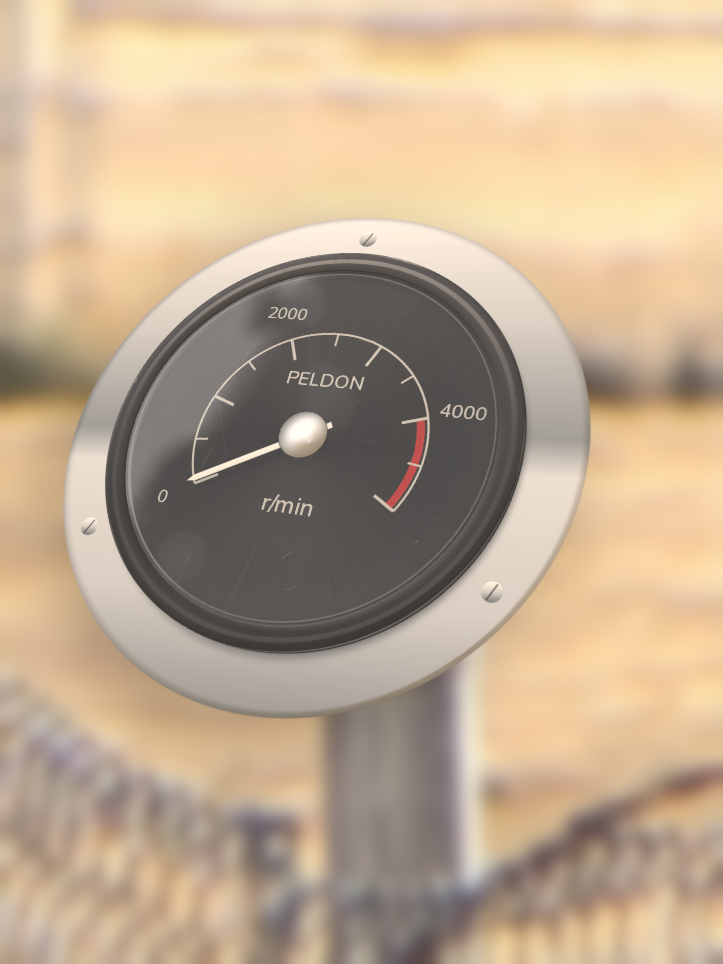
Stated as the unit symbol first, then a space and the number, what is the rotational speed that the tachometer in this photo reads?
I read rpm 0
